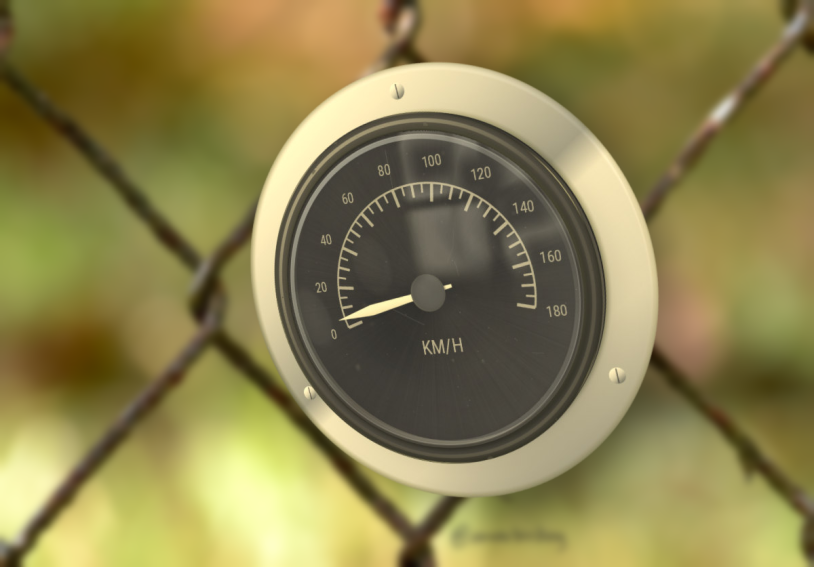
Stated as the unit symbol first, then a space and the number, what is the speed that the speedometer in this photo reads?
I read km/h 5
